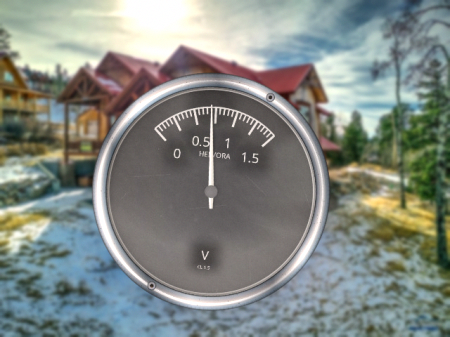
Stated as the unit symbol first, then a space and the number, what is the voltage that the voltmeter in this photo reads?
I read V 0.7
